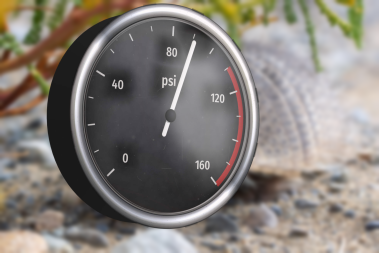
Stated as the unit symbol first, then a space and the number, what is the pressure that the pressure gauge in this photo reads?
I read psi 90
